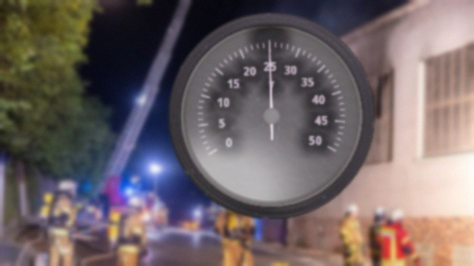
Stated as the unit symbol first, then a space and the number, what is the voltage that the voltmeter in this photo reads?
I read V 25
